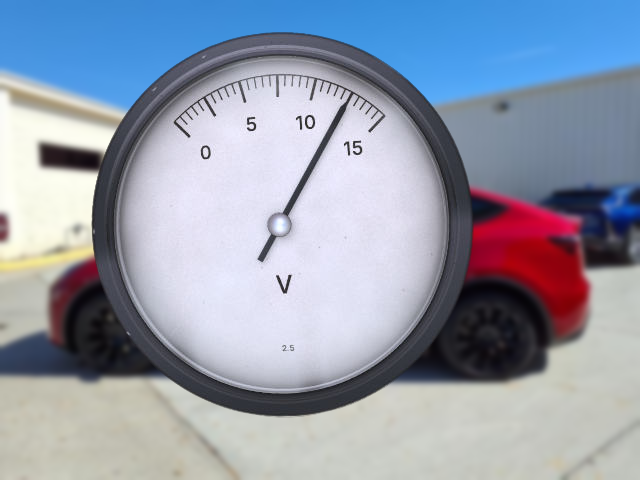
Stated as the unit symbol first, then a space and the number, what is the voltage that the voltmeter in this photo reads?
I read V 12.5
